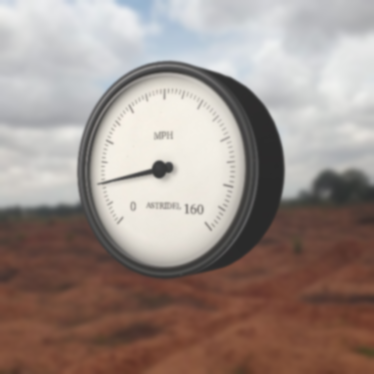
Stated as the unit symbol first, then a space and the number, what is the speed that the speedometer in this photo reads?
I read mph 20
